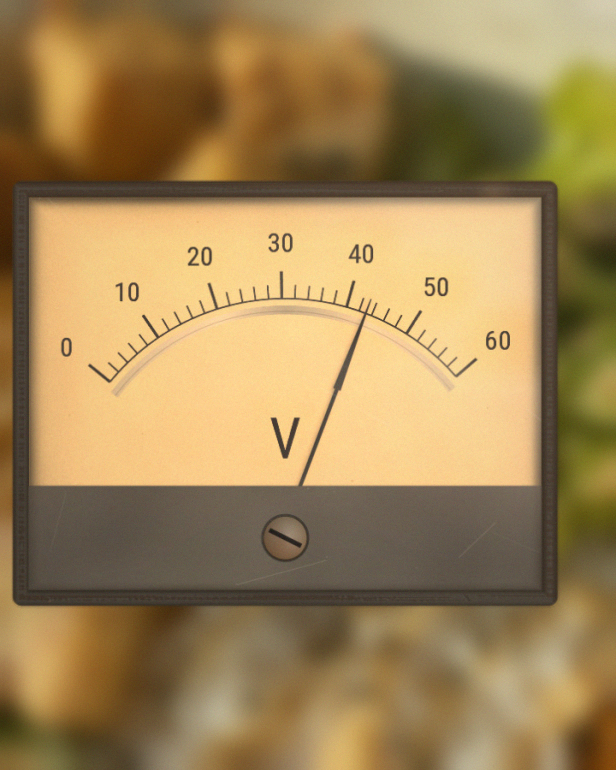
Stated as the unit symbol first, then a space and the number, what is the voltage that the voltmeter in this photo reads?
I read V 43
